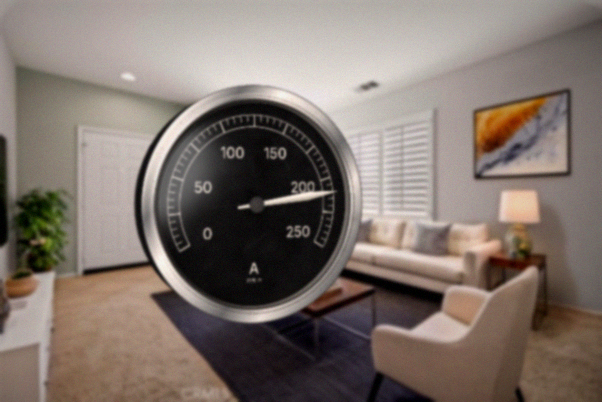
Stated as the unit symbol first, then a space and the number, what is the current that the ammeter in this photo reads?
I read A 210
